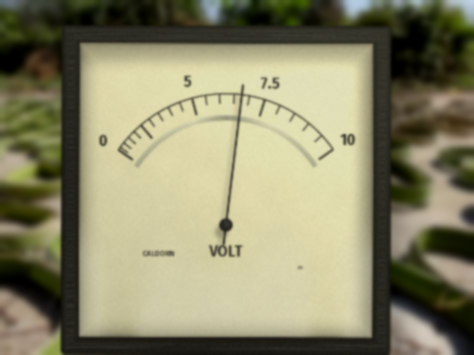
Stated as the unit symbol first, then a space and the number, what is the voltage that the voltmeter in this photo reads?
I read V 6.75
